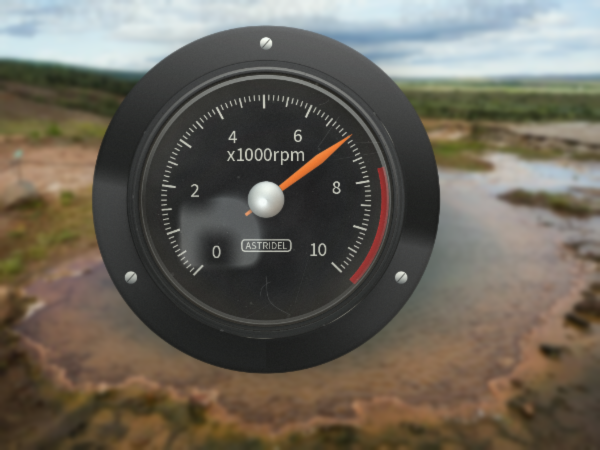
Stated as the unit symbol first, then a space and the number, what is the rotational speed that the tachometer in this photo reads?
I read rpm 7000
